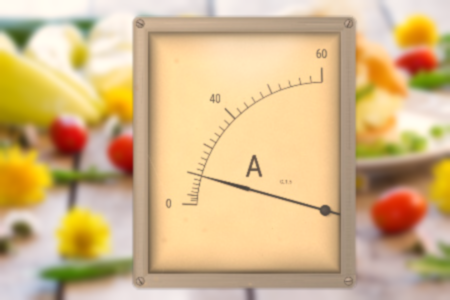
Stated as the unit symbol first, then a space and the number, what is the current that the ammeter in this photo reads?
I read A 20
